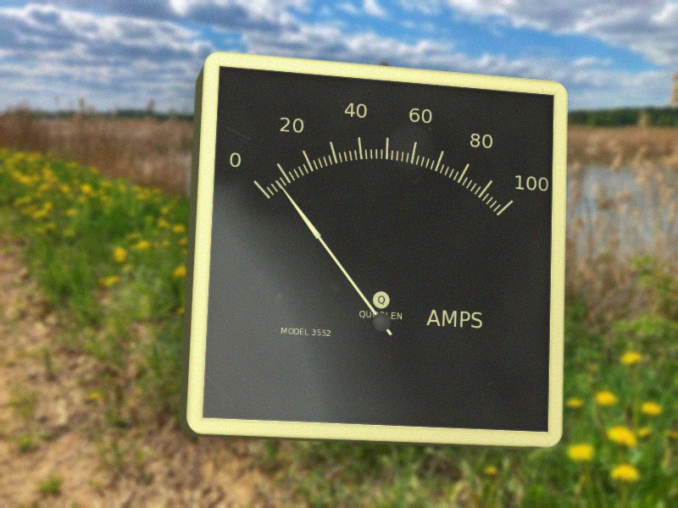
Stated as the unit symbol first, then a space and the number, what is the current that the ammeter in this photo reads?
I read A 6
